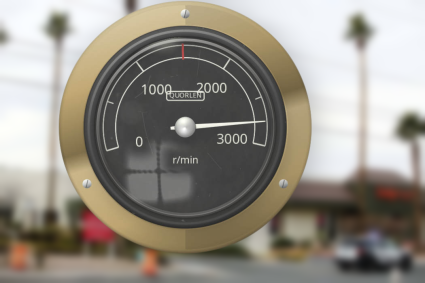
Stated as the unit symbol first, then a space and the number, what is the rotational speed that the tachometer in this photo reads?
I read rpm 2750
